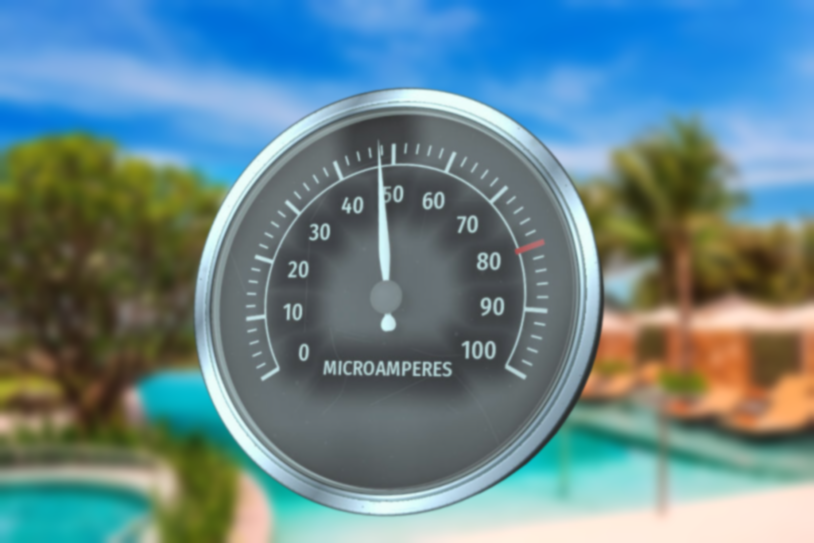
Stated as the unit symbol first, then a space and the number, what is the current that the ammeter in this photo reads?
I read µA 48
